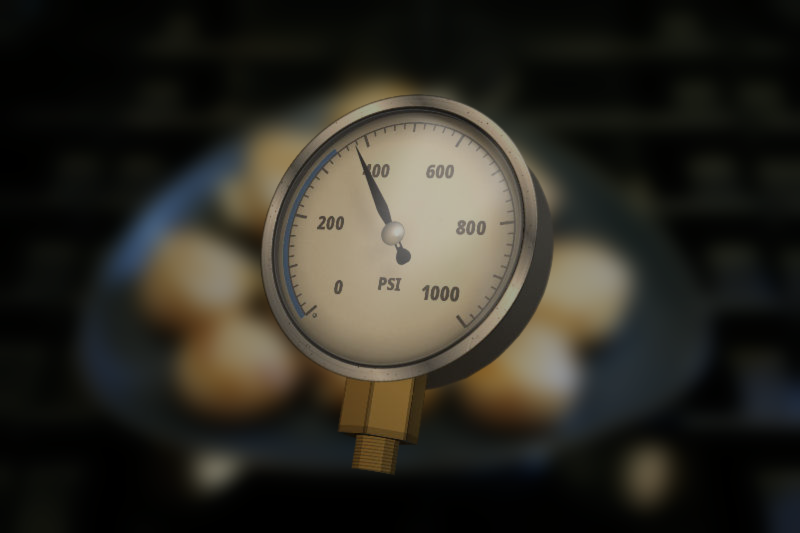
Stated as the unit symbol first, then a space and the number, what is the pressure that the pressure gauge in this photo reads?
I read psi 380
